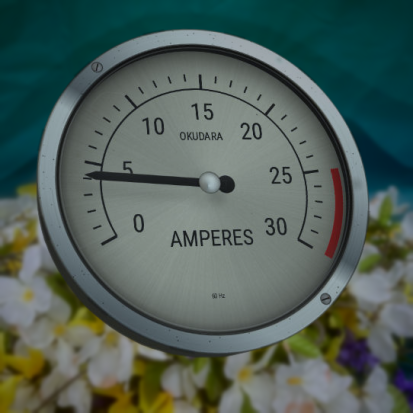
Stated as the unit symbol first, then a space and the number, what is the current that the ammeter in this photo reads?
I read A 4
